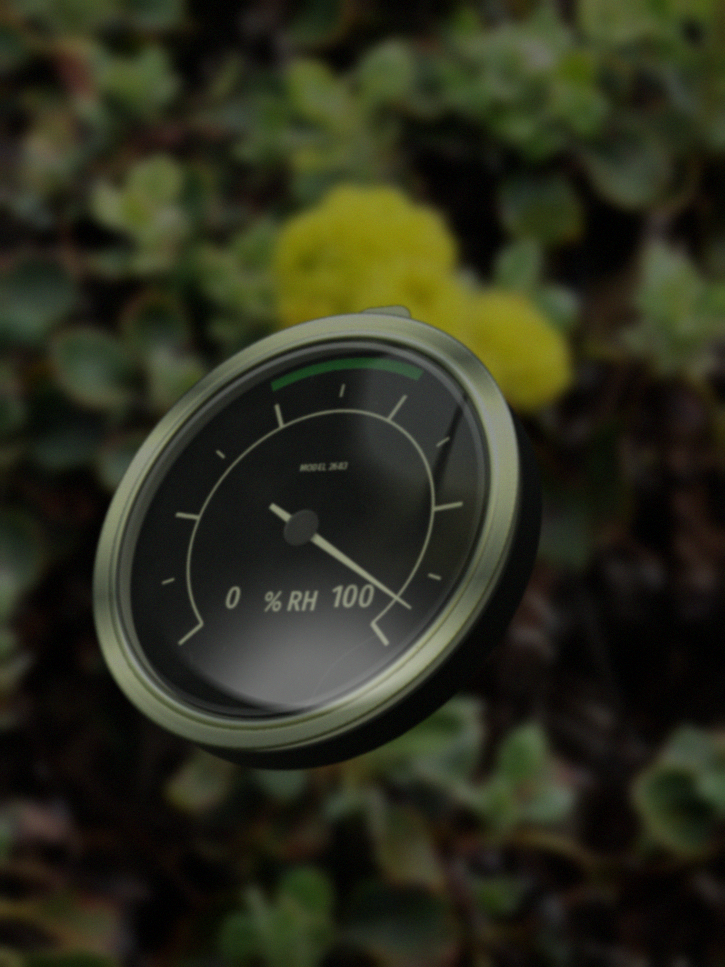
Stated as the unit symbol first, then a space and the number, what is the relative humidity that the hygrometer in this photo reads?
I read % 95
